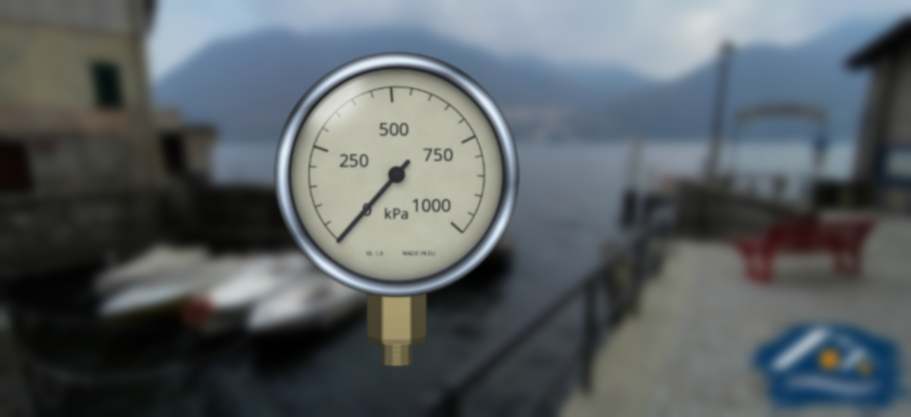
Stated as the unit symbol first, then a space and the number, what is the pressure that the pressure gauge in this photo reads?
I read kPa 0
